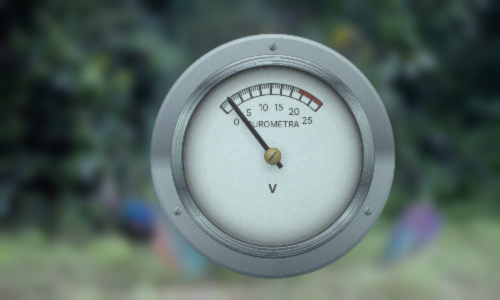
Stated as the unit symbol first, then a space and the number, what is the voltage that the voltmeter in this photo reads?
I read V 2.5
